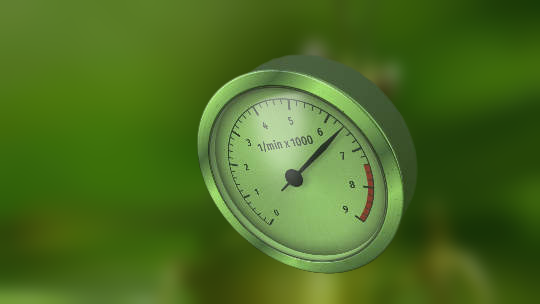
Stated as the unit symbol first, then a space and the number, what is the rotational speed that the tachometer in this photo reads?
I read rpm 6400
